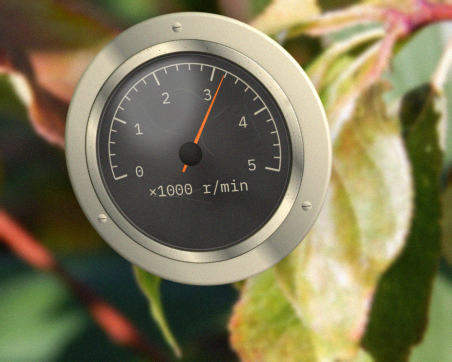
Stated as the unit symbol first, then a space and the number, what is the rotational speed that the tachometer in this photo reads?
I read rpm 3200
